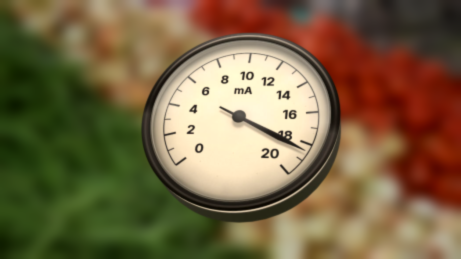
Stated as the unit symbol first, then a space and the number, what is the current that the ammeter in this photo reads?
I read mA 18.5
